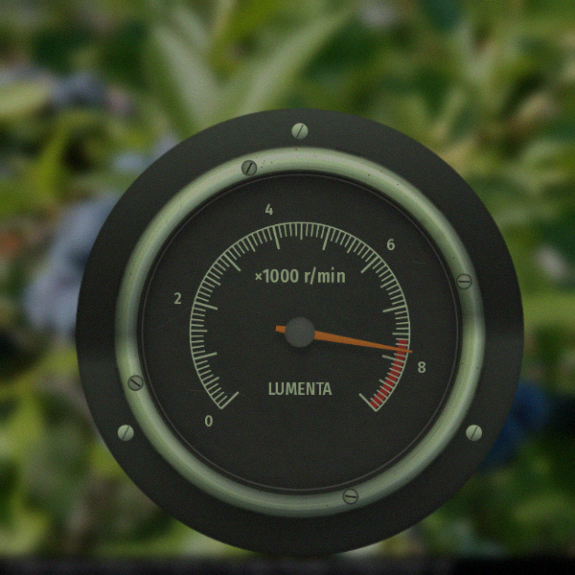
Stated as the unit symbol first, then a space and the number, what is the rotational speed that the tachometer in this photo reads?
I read rpm 7800
